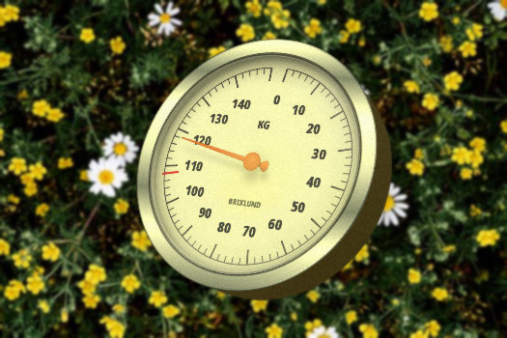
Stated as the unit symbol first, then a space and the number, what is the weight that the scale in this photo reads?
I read kg 118
